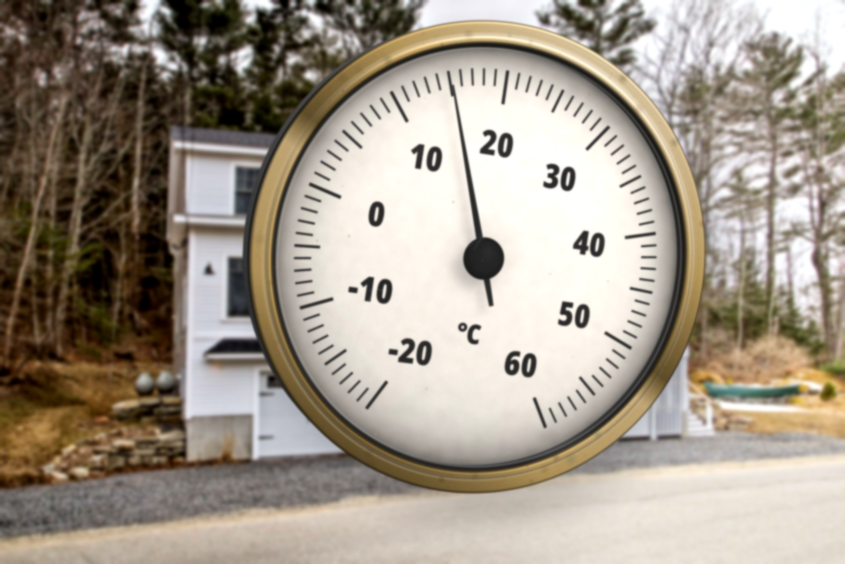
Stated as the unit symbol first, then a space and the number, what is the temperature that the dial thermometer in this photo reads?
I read °C 15
